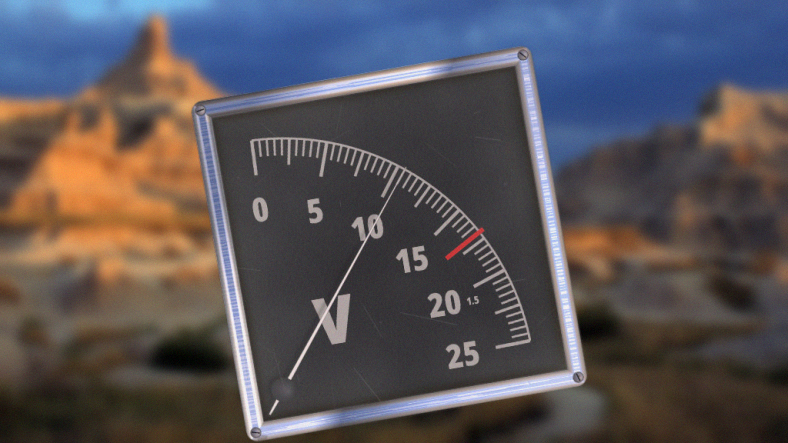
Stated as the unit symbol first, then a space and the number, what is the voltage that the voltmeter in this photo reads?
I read V 10.5
